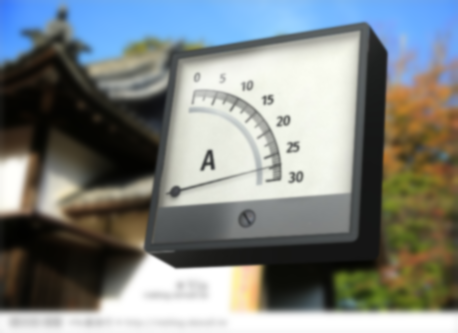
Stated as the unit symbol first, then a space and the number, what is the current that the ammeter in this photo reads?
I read A 27.5
